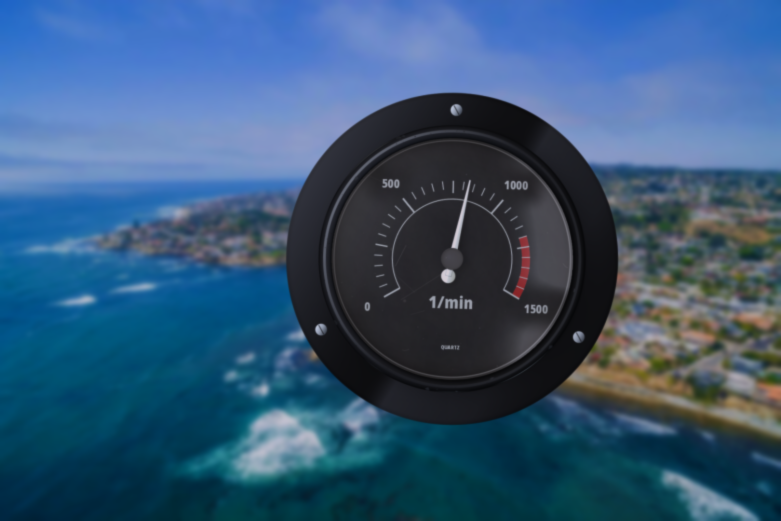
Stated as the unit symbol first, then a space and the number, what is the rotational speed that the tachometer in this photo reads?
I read rpm 825
